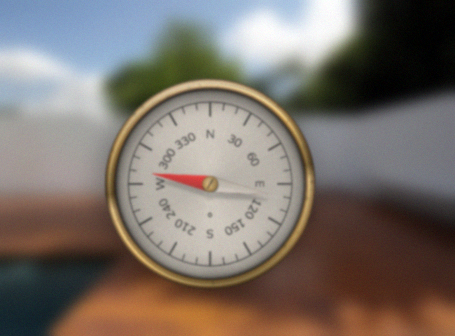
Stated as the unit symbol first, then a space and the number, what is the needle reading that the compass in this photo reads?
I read ° 280
